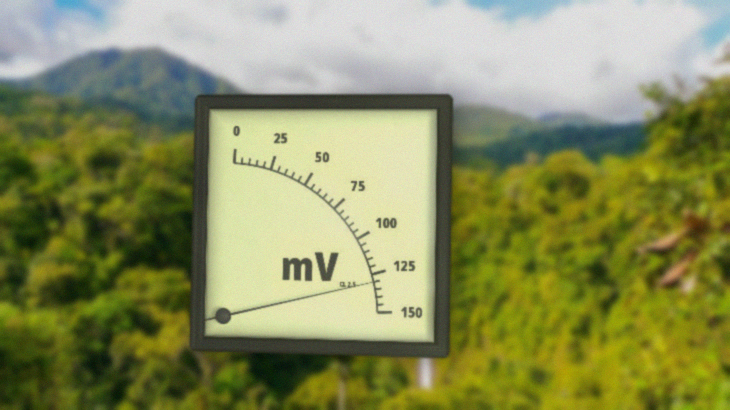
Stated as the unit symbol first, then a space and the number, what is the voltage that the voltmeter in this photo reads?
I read mV 130
